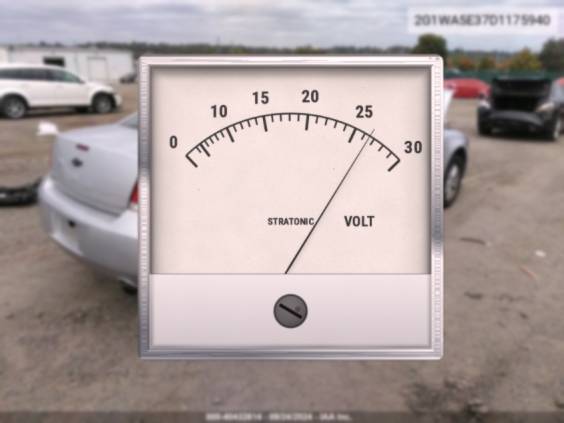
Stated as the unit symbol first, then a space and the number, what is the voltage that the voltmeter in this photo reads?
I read V 26.5
